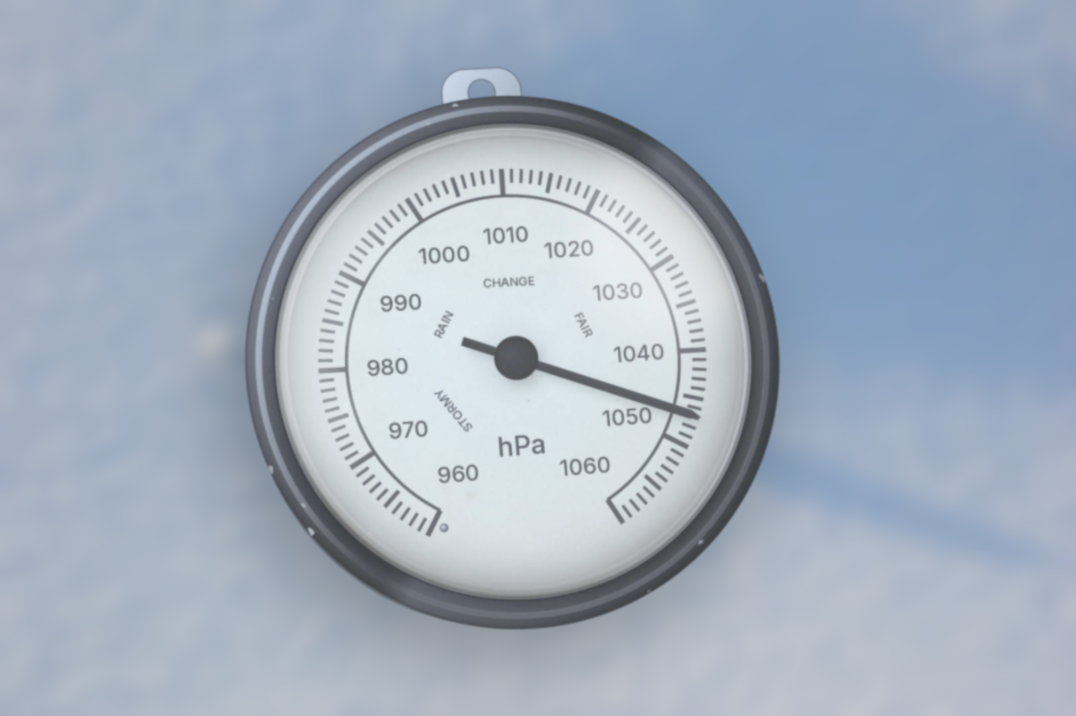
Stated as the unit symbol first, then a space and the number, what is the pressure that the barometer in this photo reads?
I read hPa 1047
